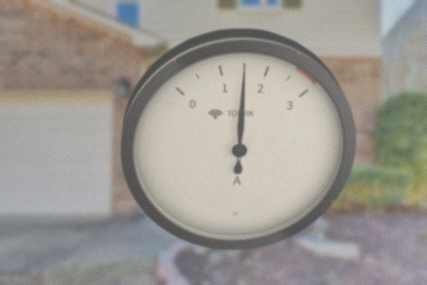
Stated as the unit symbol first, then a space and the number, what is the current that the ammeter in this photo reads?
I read A 1.5
